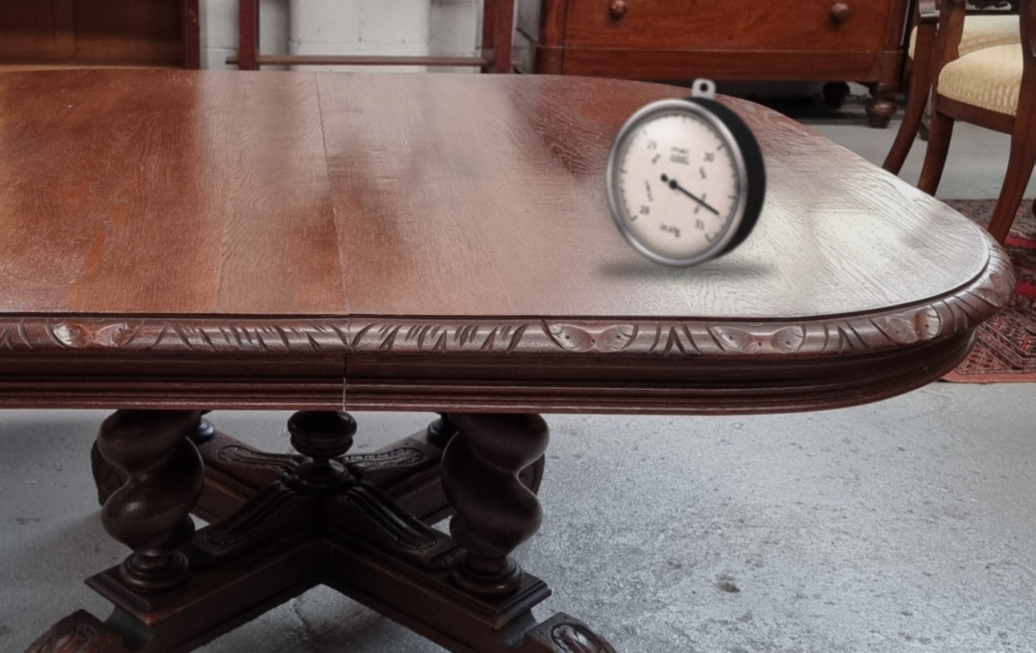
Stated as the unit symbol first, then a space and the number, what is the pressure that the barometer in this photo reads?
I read inHg 30.7
